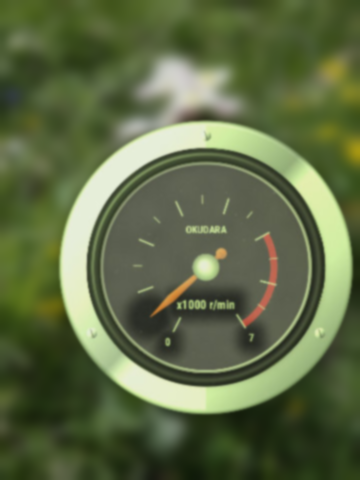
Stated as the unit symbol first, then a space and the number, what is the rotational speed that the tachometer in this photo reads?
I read rpm 500
